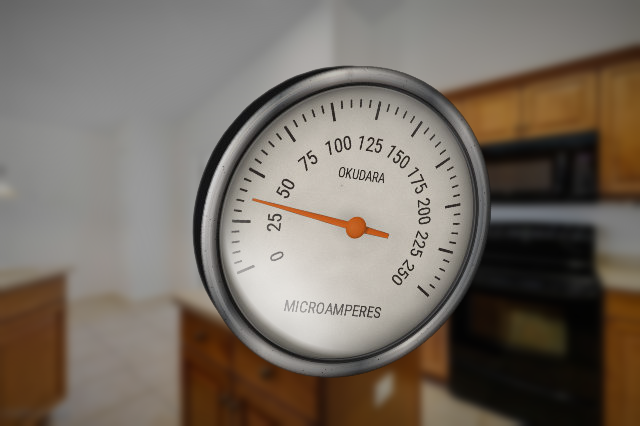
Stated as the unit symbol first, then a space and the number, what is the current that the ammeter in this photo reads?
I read µA 37.5
